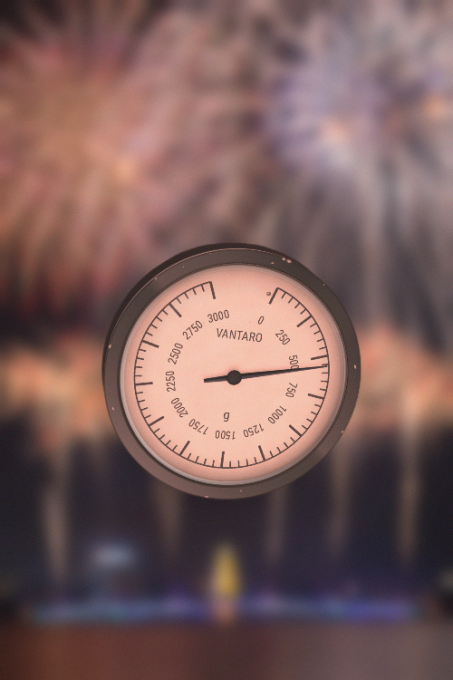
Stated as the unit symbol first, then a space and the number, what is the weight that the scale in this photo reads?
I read g 550
